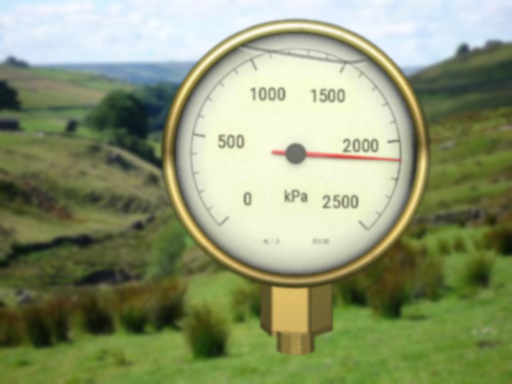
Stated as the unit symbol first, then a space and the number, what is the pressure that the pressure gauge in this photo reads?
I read kPa 2100
